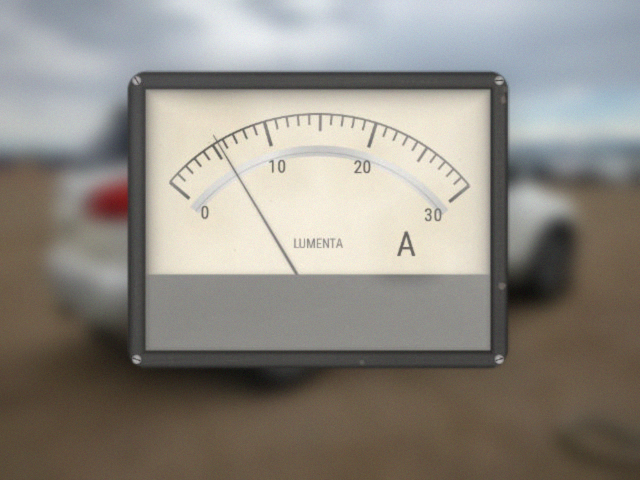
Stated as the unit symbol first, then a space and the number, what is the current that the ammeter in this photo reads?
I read A 5.5
